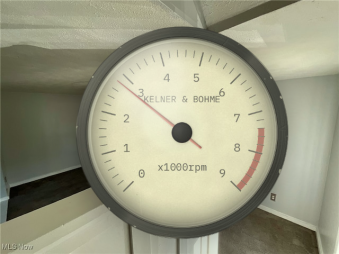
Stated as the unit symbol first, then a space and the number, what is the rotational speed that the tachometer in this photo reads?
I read rpm 2800
